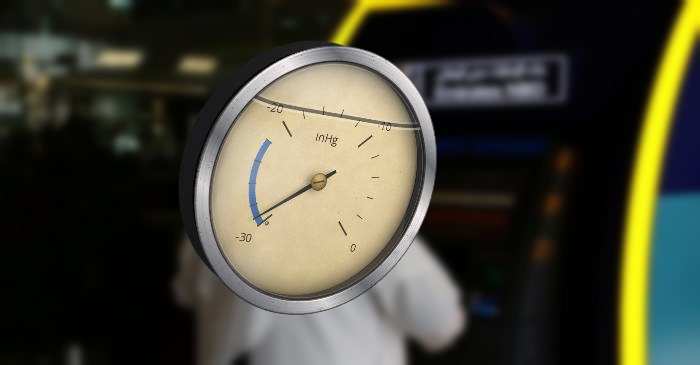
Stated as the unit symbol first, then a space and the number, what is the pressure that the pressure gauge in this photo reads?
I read inHg -29
